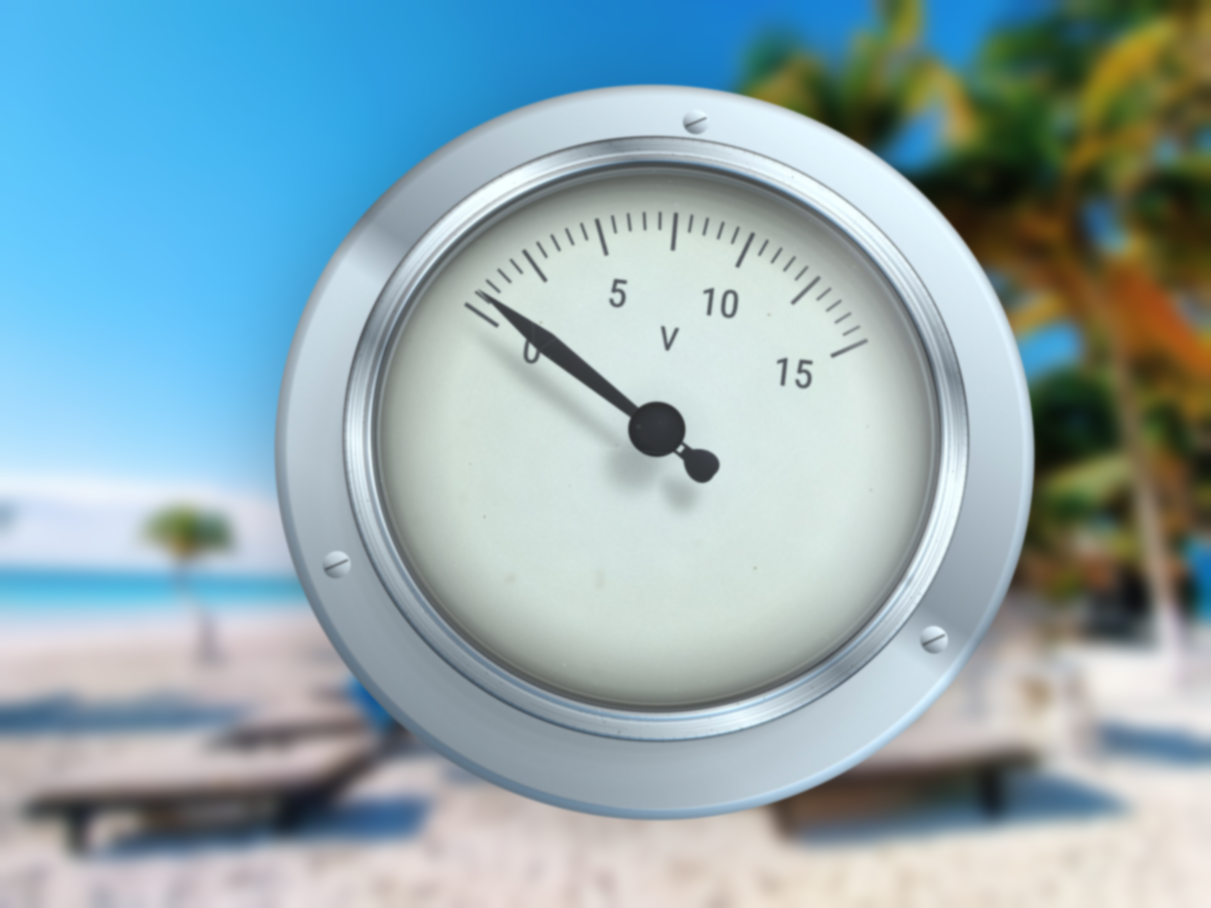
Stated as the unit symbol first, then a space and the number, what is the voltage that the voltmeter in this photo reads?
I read V 0.5
